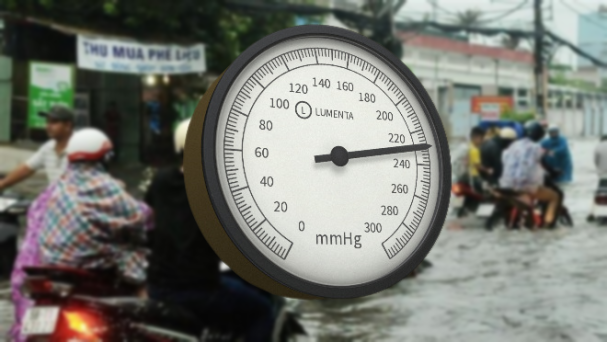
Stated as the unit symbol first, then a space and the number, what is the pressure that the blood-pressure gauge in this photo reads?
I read mmHg 230
